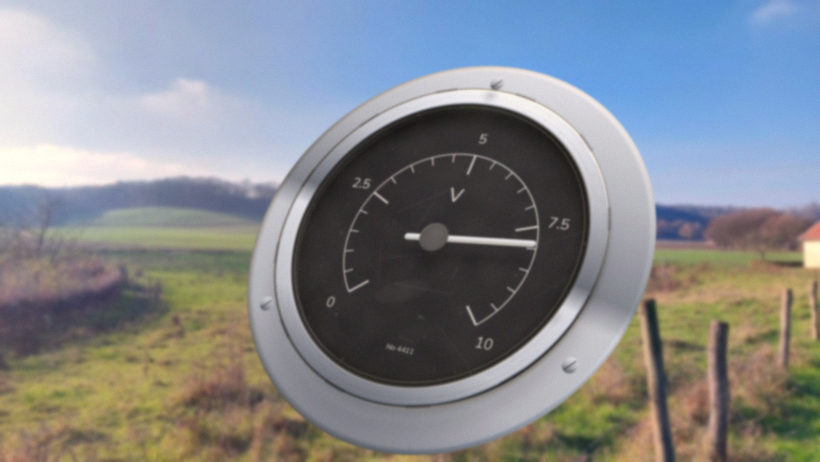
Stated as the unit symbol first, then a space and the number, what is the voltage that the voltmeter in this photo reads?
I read V 8
